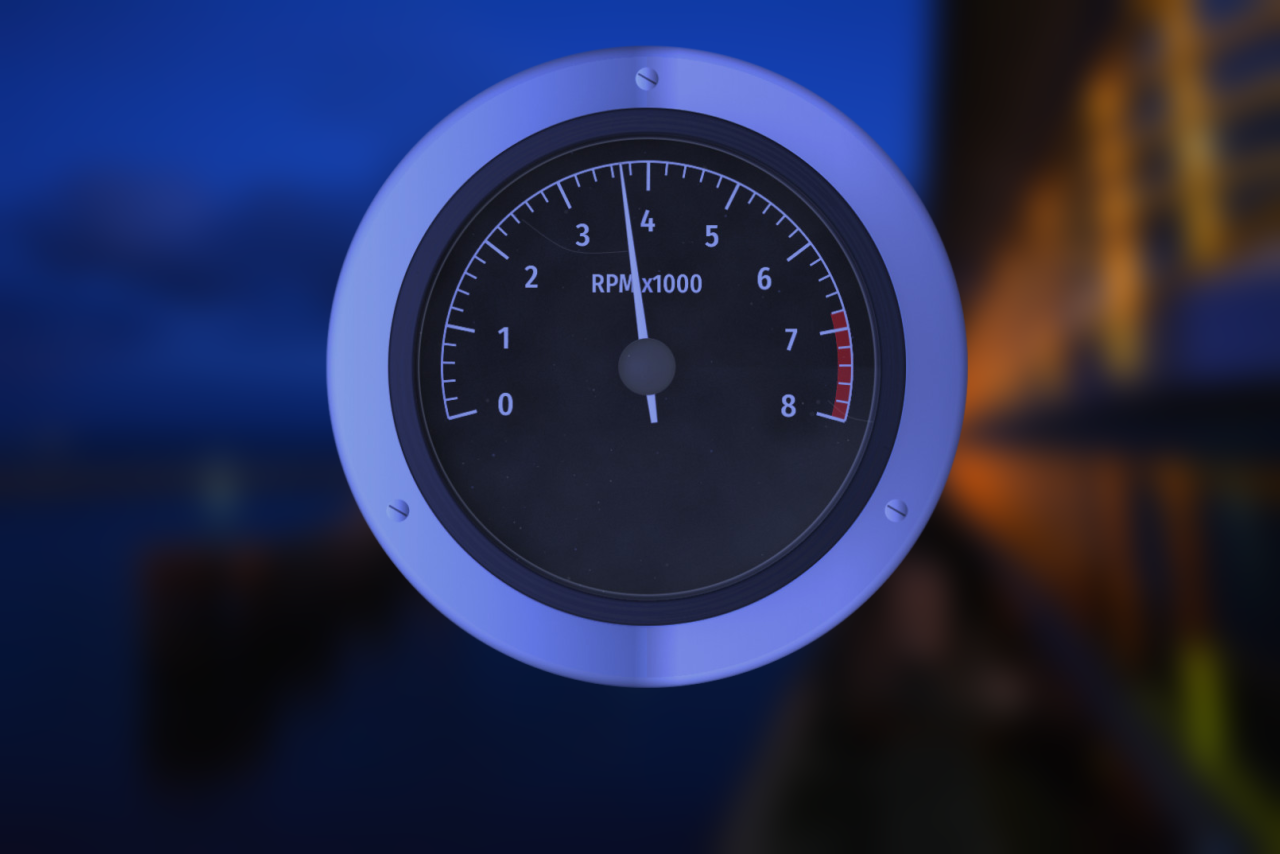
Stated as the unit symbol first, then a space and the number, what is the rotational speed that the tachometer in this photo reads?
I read rpm 3700
